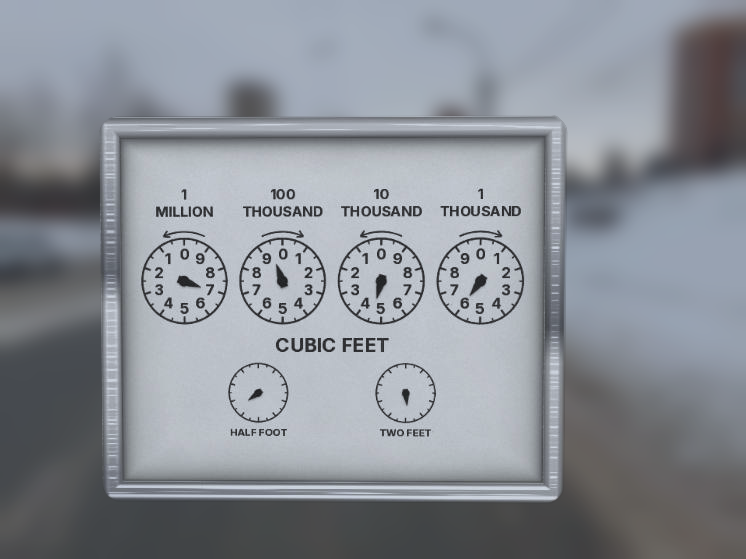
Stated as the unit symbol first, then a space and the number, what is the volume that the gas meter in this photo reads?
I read ft³ 694600
